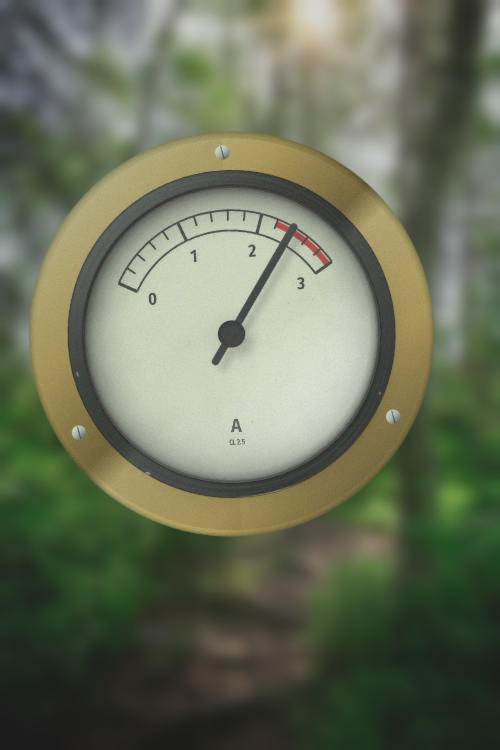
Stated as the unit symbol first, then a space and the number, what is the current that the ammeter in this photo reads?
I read A 2.4
